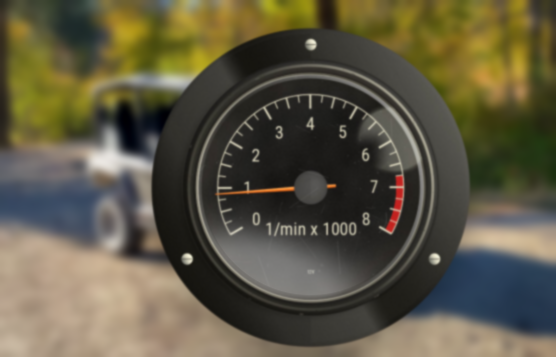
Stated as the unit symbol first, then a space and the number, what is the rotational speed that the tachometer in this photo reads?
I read rpm 875
